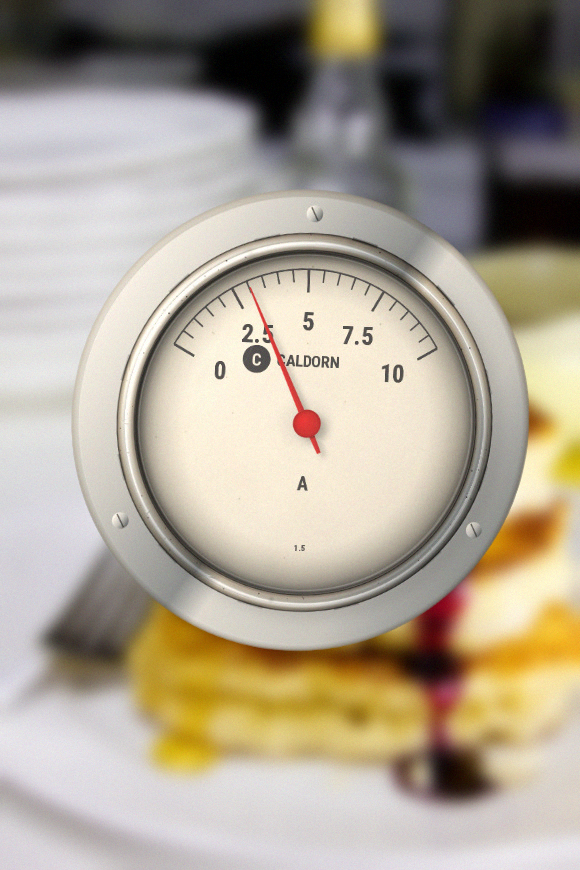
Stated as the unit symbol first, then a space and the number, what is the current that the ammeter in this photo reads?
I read A 3
